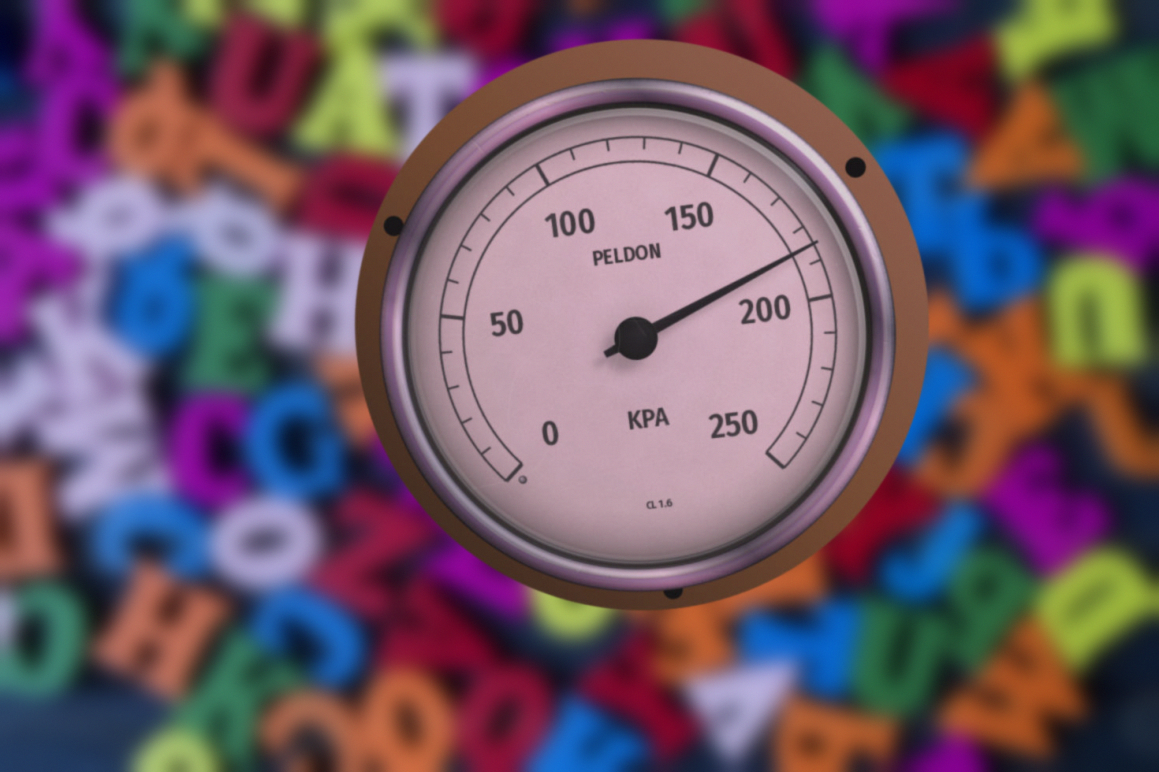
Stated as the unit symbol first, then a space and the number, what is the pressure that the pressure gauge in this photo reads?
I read kPa 185
